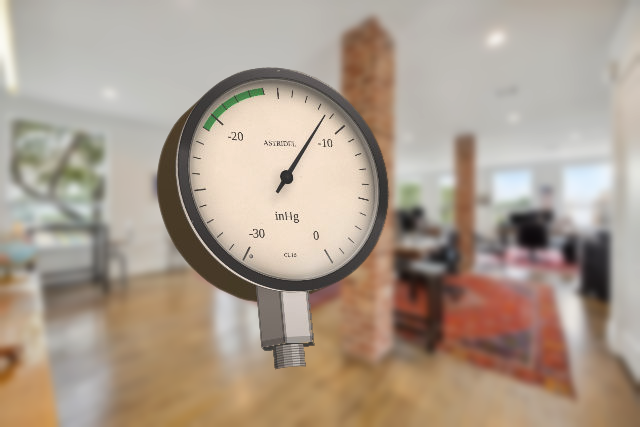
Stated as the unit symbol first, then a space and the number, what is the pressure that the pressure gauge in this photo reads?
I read inHg -11.5
